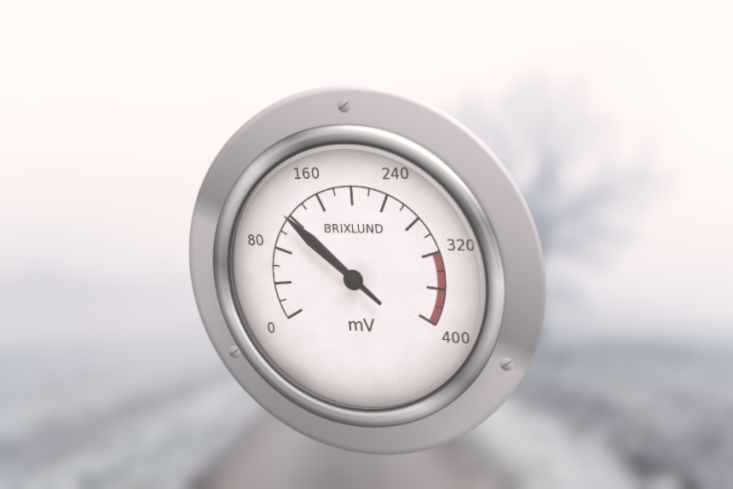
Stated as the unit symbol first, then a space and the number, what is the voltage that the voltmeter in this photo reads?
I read mV 120
